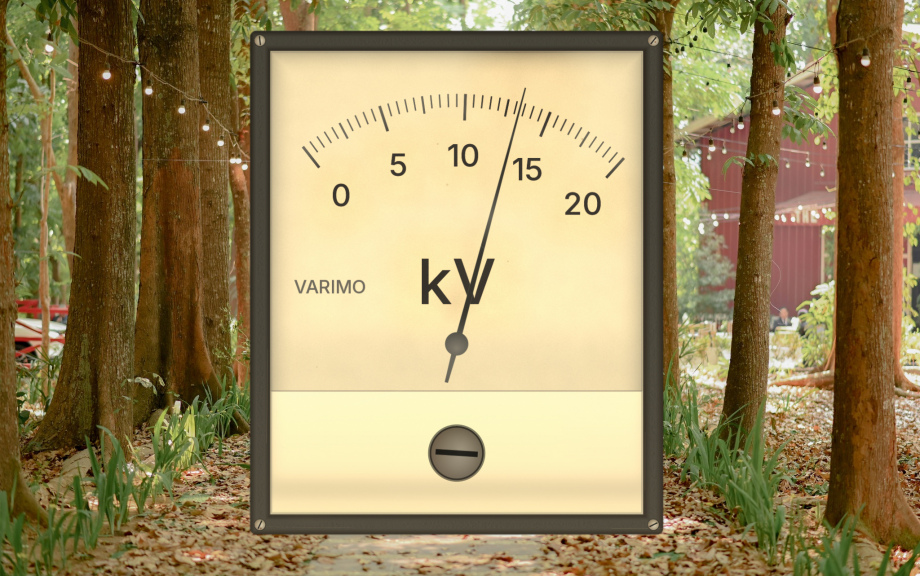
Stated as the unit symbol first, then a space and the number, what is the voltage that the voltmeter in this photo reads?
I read kV 13.25
